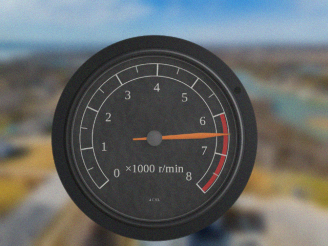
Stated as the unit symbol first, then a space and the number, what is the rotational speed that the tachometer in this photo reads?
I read rpm 6500
